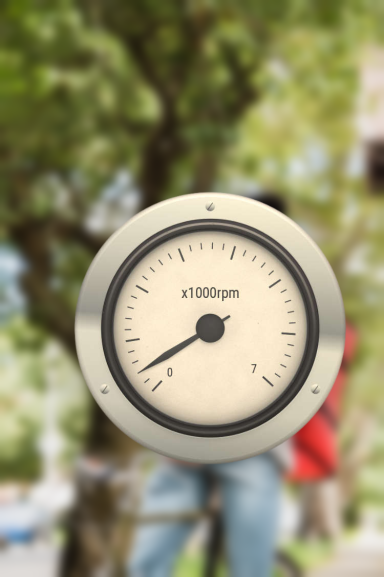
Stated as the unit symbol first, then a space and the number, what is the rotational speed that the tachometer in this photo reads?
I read rpm 400
